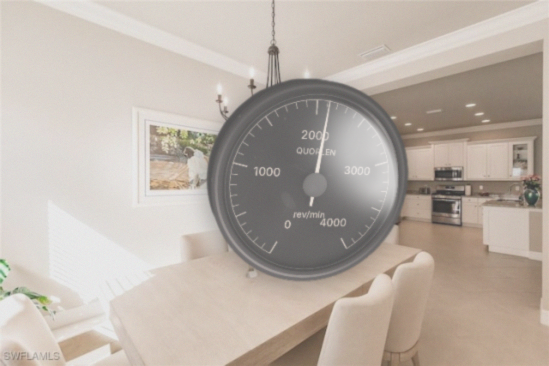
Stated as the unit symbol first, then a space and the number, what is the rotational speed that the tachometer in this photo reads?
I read rpm 2100
